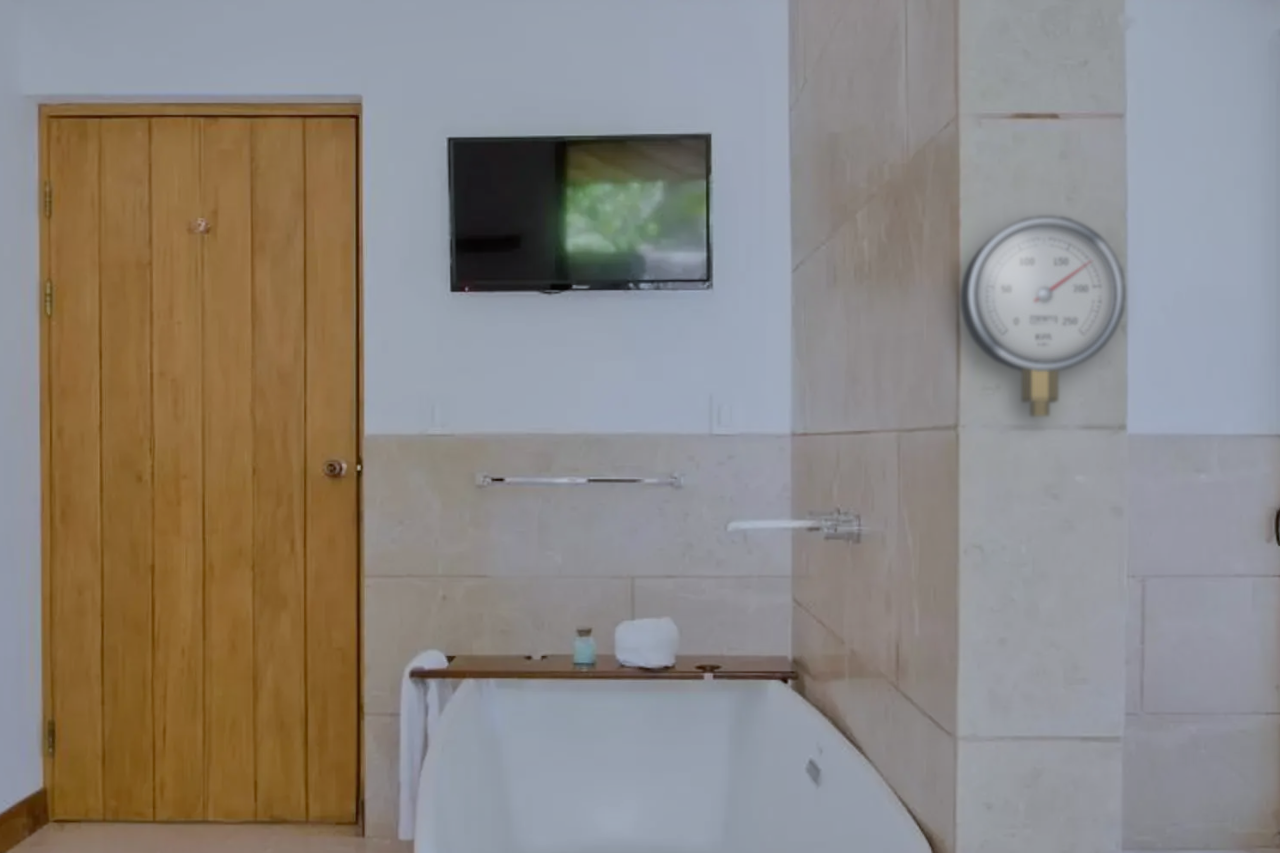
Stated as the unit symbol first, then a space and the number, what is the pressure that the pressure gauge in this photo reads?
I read kPa 175
